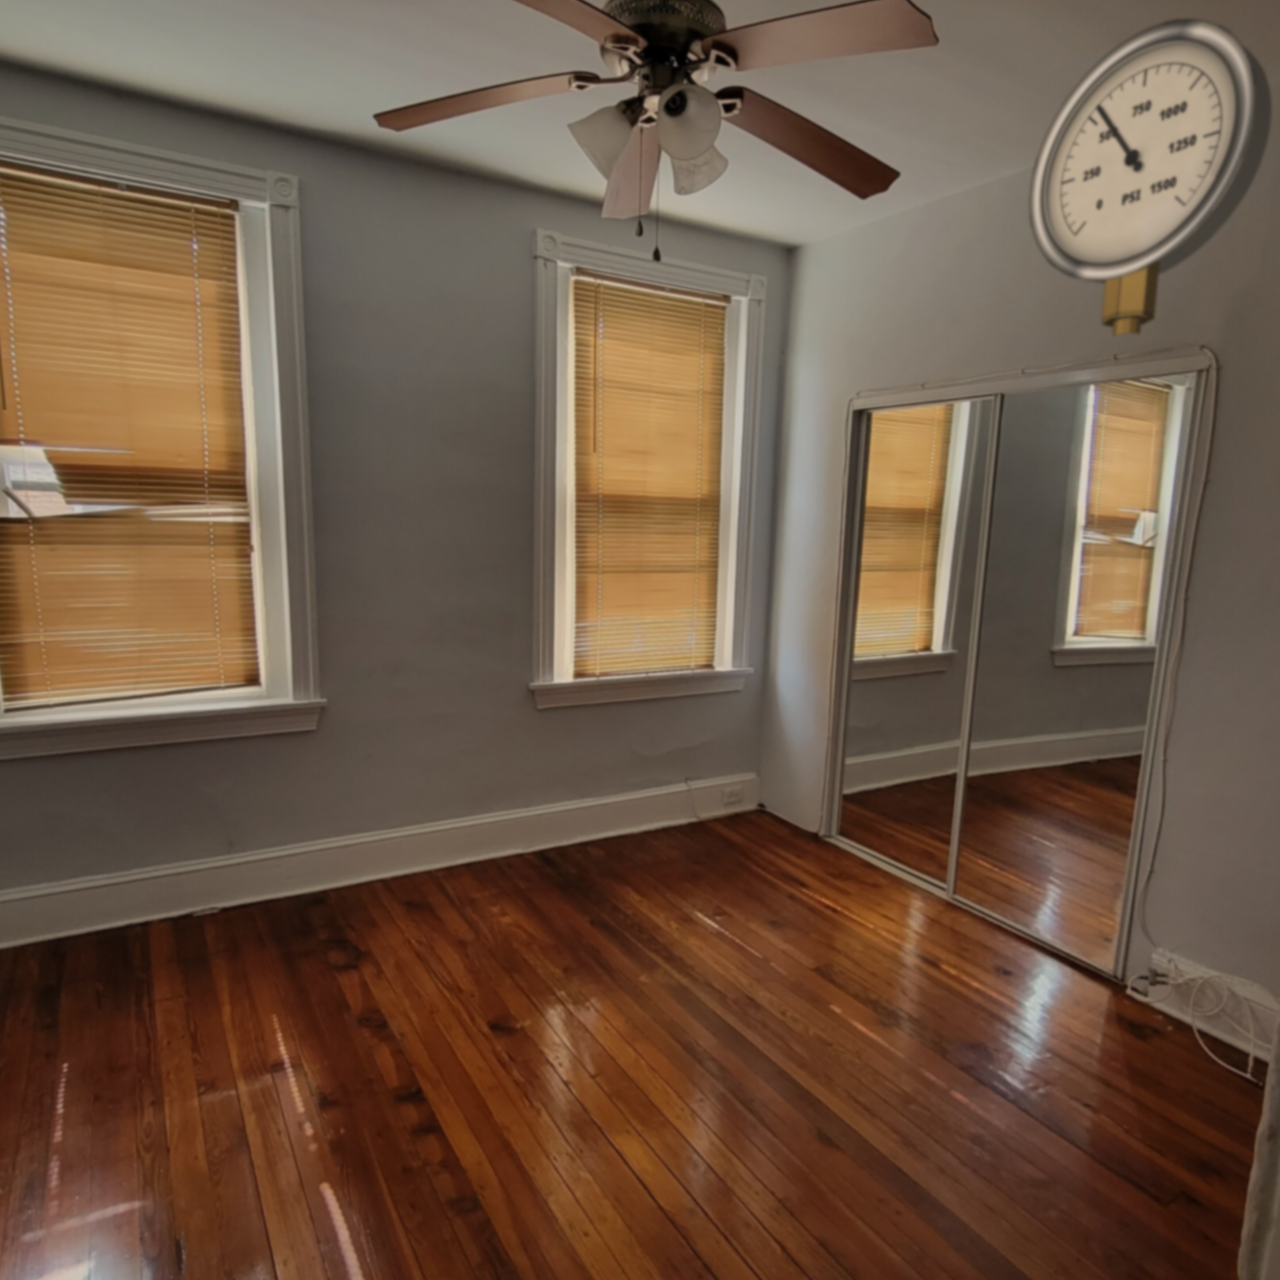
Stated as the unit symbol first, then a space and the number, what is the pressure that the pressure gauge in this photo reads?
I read psi 550
